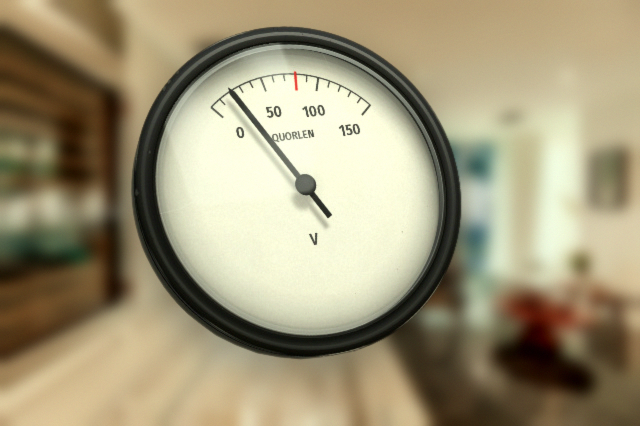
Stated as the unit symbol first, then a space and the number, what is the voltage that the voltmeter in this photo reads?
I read V 20
